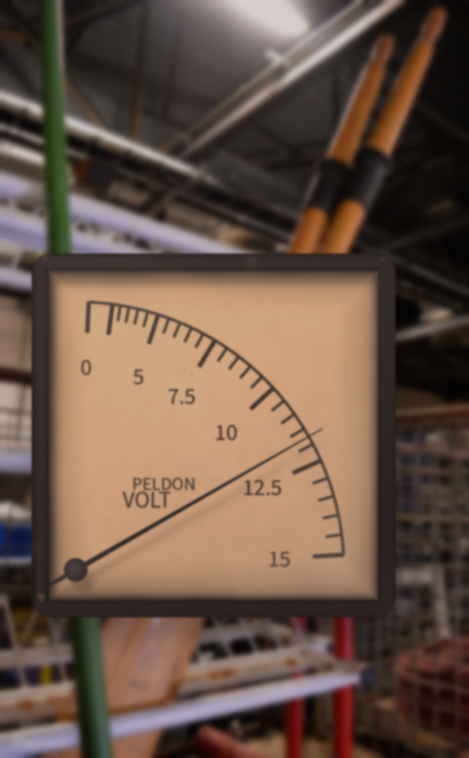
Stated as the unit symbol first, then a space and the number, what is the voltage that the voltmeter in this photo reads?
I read V 11.75
